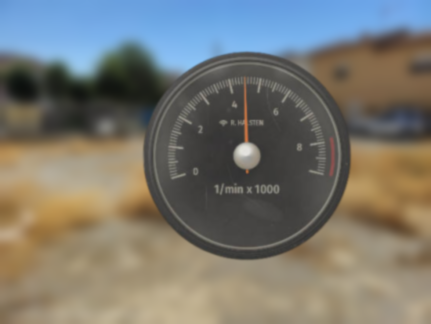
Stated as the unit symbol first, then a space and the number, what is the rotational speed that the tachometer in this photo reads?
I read rpm 4500
